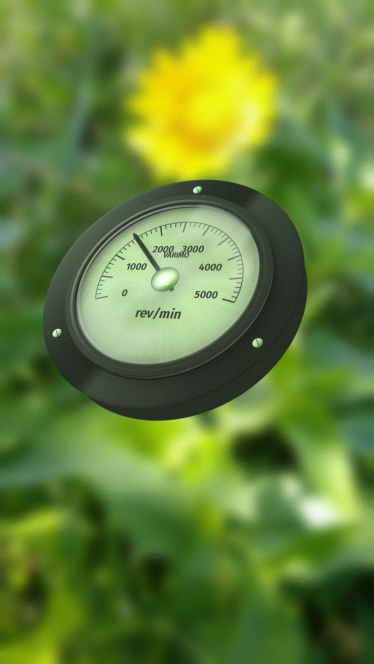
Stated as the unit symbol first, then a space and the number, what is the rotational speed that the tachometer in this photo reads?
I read rpm 1500
